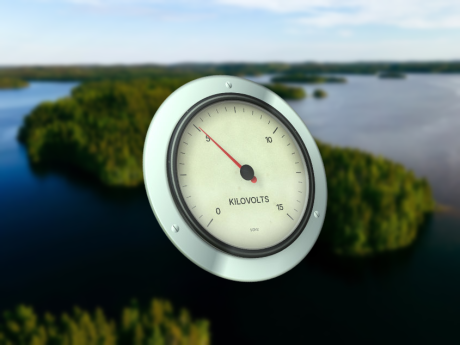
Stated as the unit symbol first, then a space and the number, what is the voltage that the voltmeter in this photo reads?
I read kV 5
